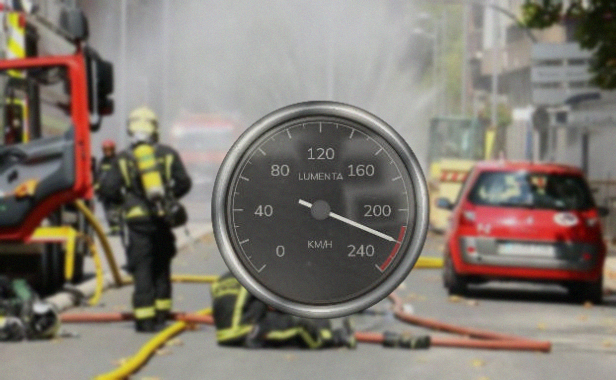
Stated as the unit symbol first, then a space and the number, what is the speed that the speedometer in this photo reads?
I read km/h 220
